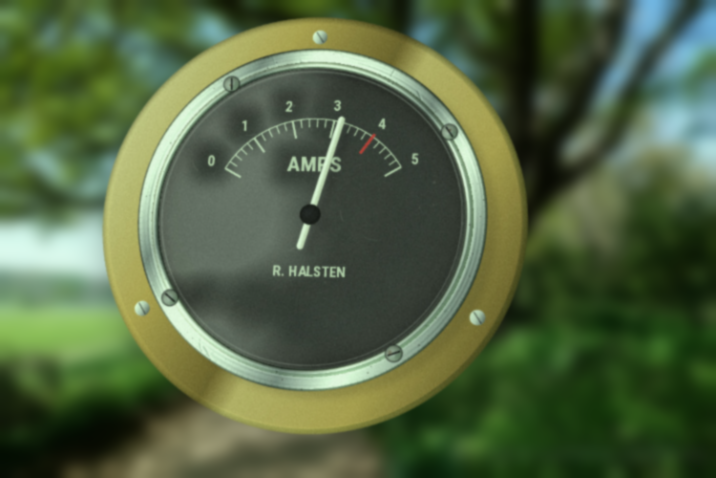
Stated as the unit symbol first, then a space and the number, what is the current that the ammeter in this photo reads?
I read A 3.2
